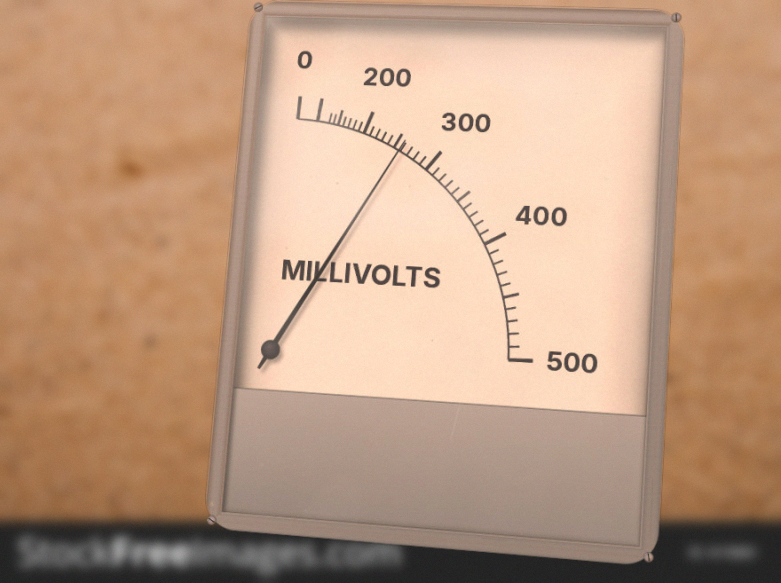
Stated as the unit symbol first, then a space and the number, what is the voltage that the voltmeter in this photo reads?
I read mV 260
